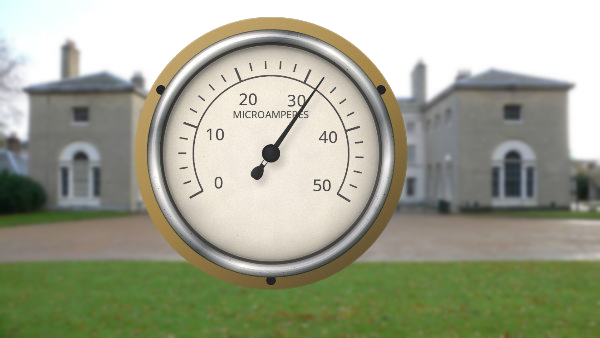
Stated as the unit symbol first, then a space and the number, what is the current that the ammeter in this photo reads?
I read µA 32
